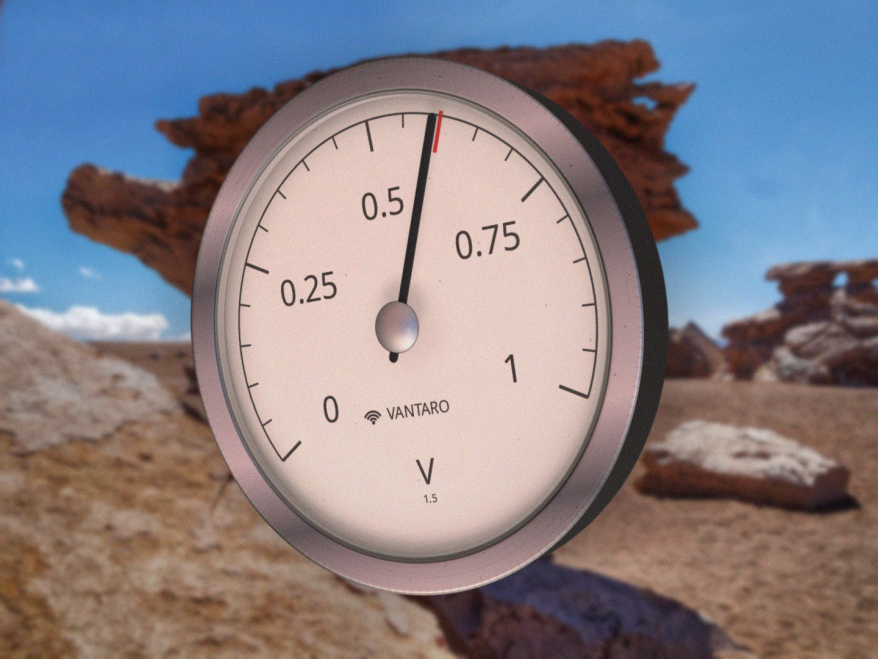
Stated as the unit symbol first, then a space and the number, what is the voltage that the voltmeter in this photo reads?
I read V 0.6
